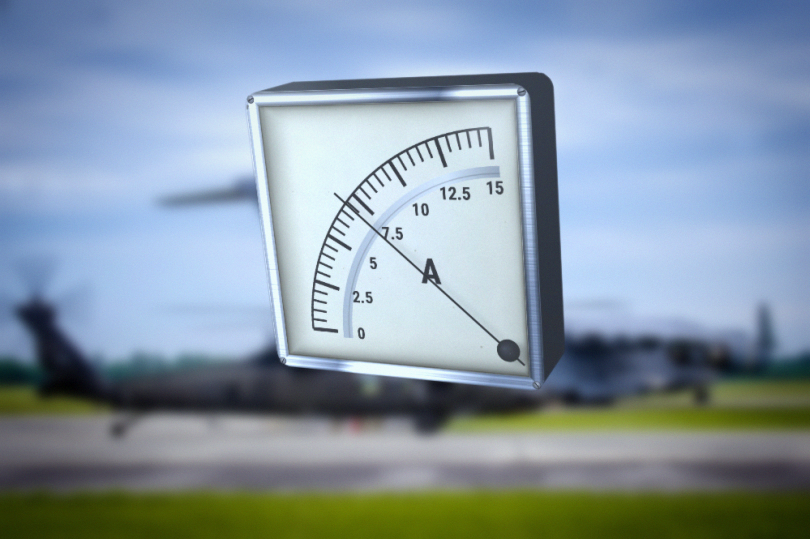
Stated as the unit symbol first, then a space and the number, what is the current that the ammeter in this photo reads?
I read A 7
